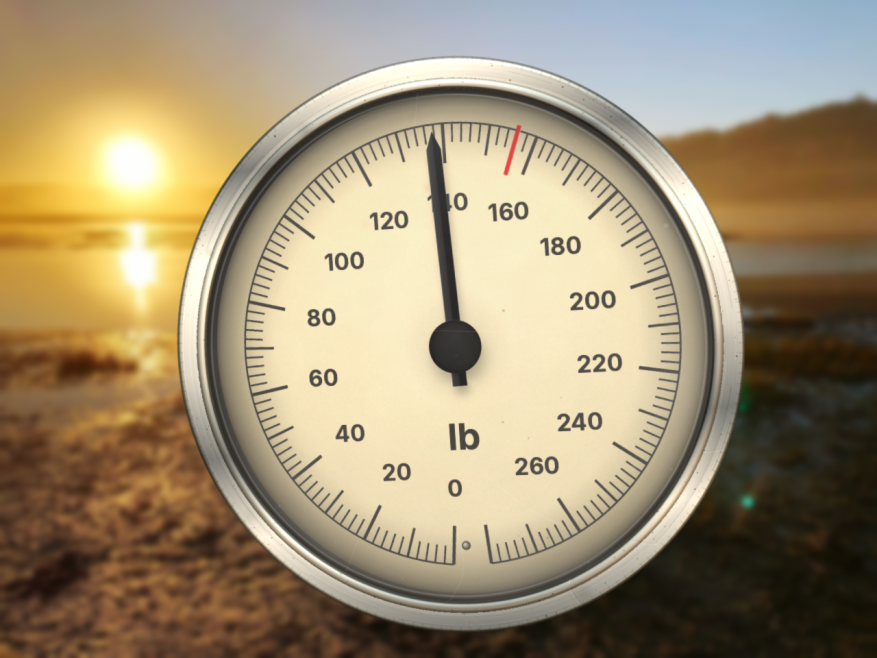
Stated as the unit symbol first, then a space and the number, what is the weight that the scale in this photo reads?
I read lb 138
